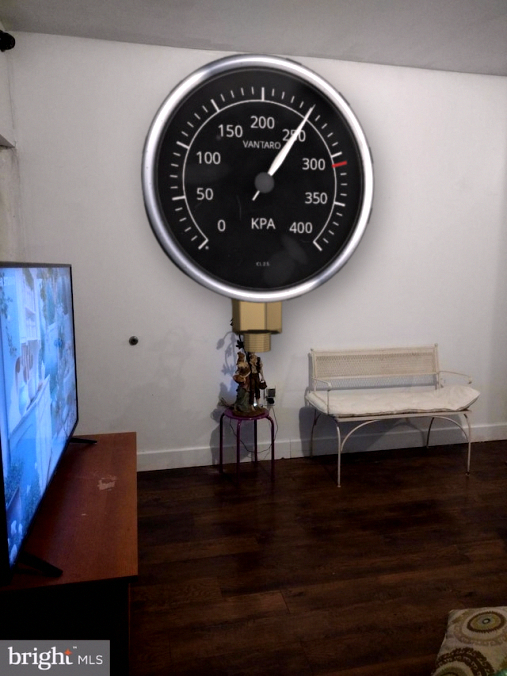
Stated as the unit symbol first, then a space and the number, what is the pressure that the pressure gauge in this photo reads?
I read kPa 250
